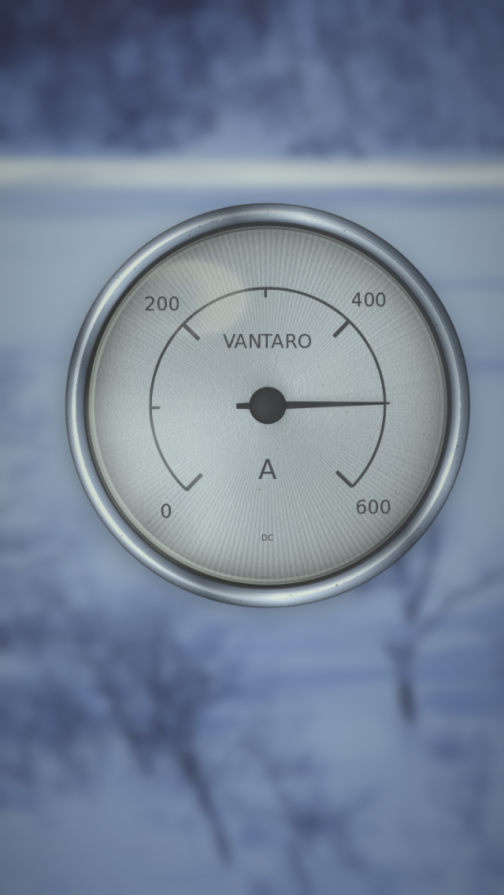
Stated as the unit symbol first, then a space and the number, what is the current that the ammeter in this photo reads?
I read A 500
